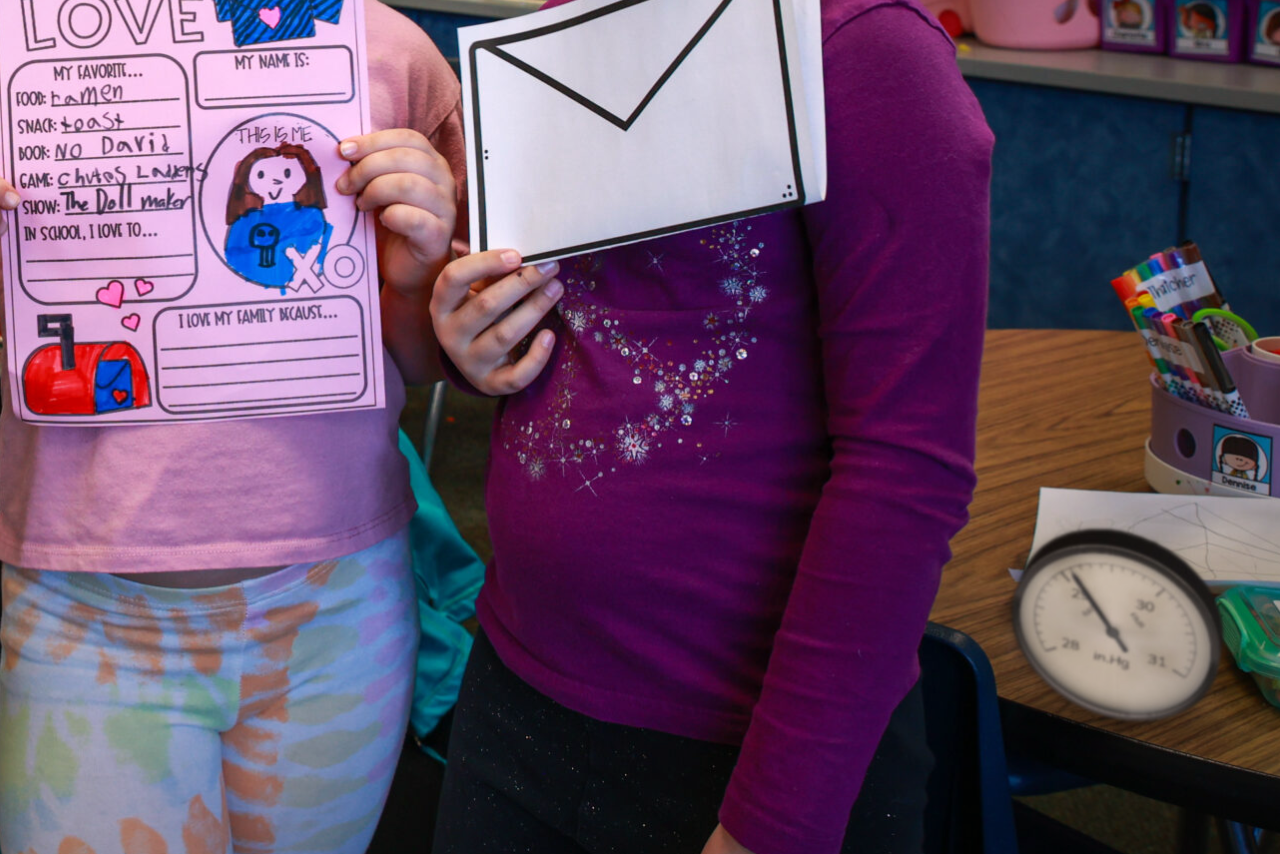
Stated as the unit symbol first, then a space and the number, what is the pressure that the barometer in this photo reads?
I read inHg 29.1
